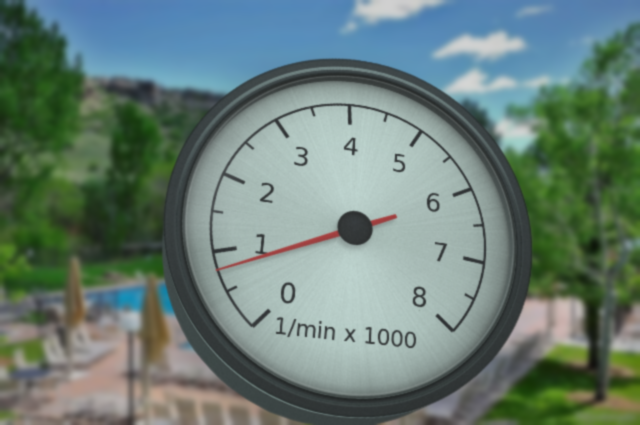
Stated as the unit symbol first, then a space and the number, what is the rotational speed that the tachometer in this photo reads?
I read rpm 750
